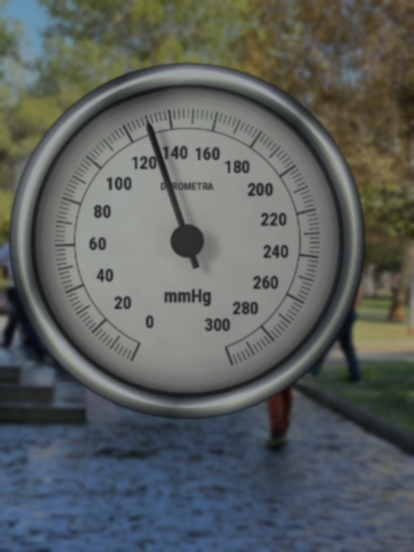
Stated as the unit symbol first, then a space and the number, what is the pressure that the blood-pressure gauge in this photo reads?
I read mmHg 130
